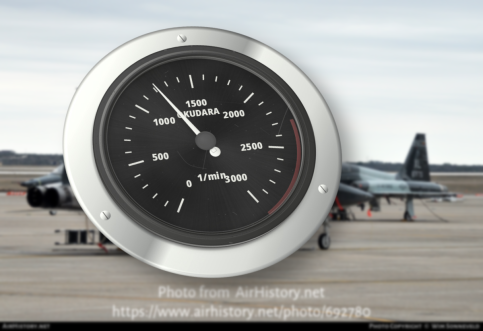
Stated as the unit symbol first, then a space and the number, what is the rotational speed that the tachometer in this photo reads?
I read rpm 1200
